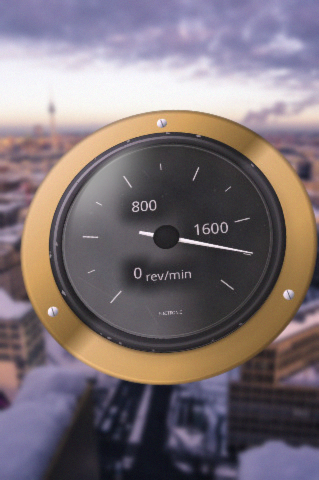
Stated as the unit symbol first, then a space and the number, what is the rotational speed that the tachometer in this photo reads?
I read rpm 1800
